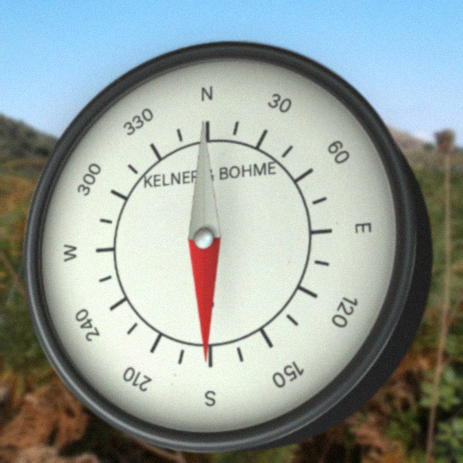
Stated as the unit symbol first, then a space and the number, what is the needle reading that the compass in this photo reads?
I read ° 180
